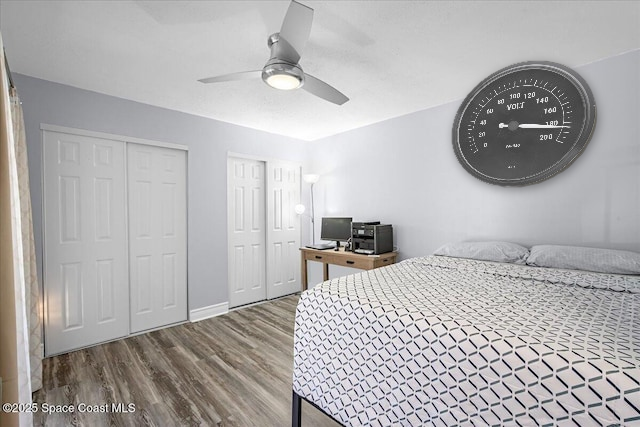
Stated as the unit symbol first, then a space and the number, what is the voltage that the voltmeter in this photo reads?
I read V 185
